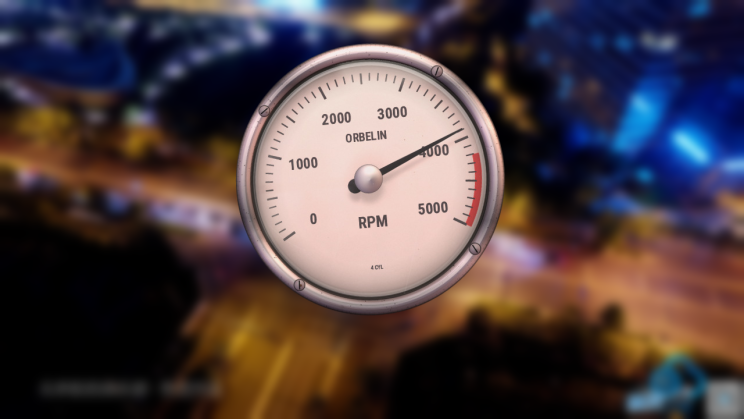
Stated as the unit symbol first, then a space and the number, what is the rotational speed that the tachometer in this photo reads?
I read rpm 3900
